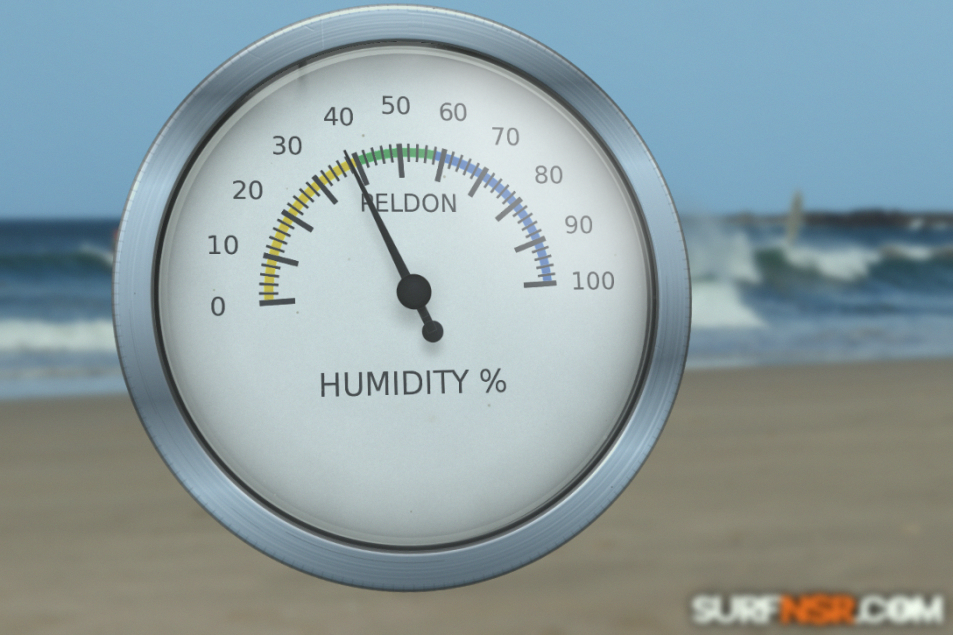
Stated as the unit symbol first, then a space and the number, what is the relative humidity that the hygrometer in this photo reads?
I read % 38
